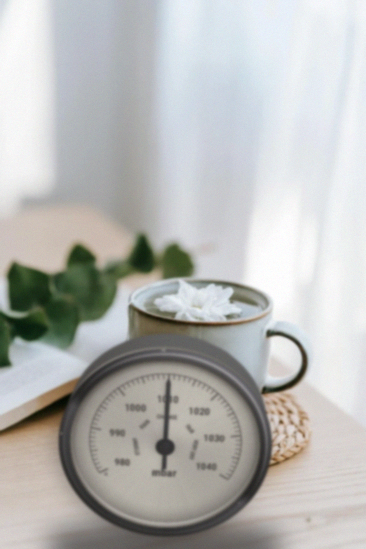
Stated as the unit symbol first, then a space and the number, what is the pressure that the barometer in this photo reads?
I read mbar 1010
